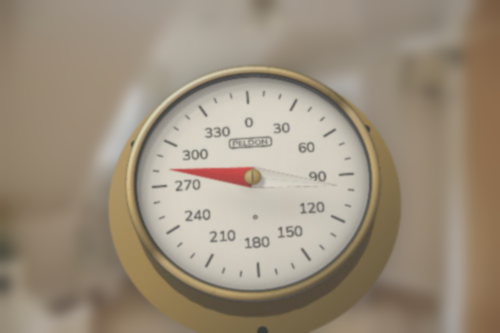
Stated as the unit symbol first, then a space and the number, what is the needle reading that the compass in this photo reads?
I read ° 280
